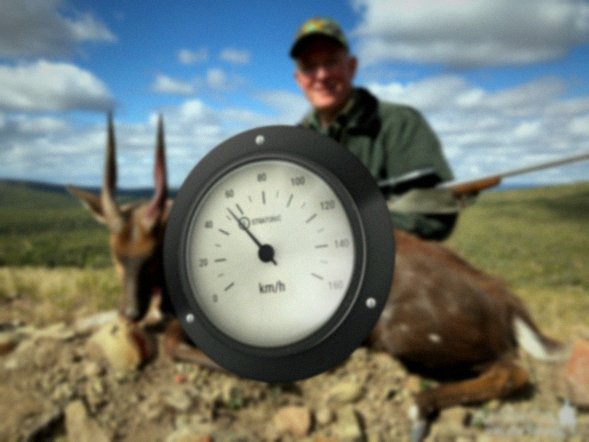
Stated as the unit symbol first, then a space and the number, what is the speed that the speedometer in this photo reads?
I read km/h 55
